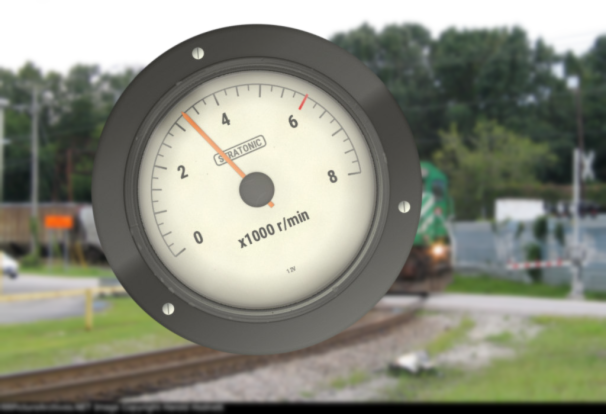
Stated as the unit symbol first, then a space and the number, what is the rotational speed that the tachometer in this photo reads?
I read rpm 3250
